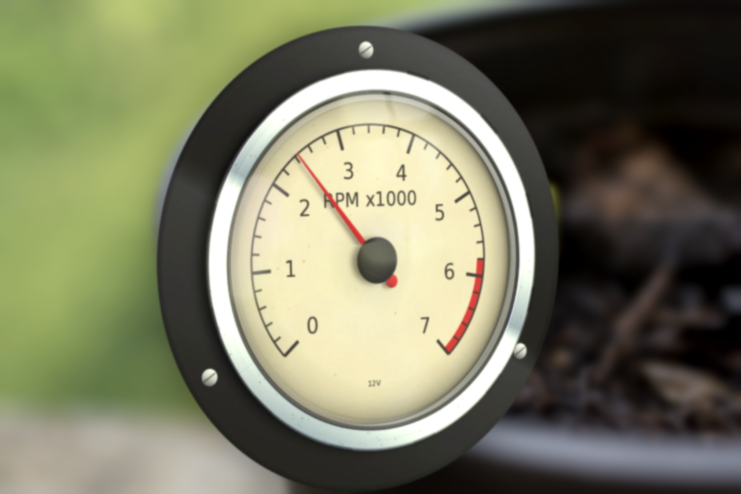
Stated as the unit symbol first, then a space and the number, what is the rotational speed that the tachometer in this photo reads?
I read rpm 2400
